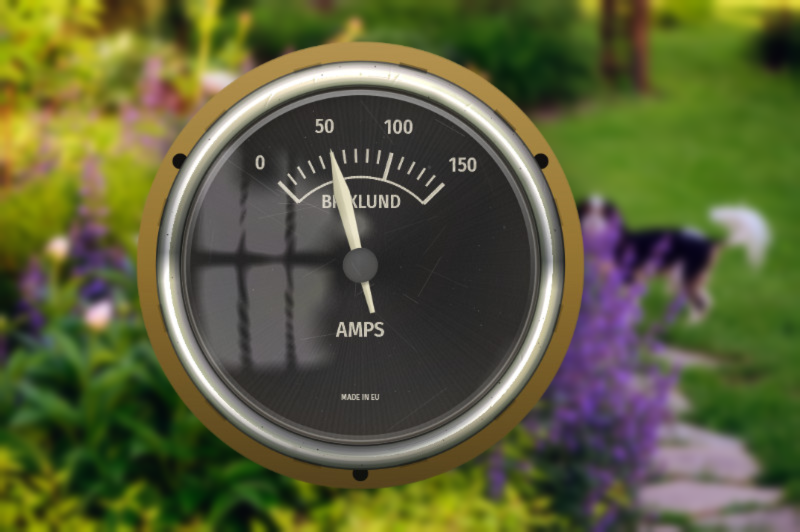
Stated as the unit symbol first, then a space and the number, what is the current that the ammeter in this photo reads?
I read A 50
